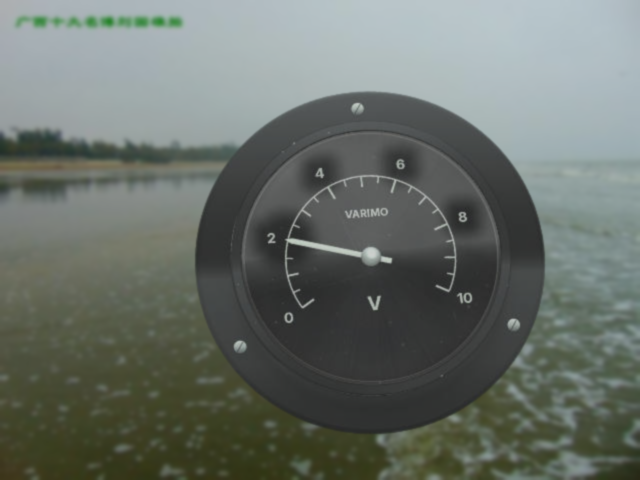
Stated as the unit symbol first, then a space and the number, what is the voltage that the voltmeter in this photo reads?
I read V 2
